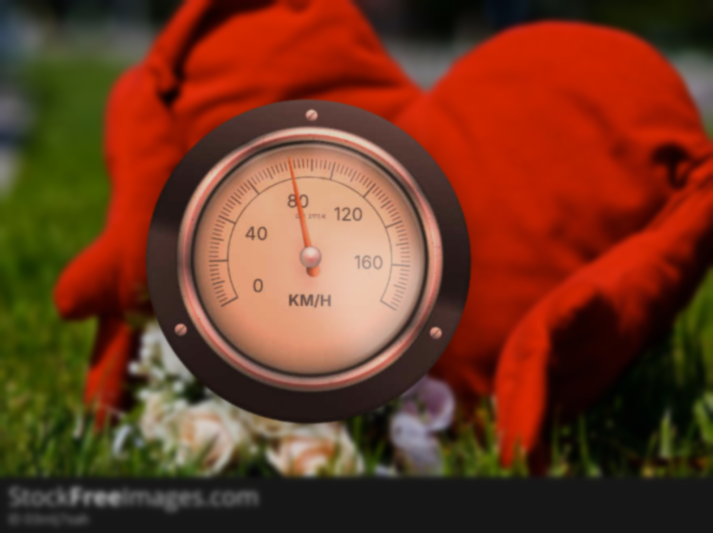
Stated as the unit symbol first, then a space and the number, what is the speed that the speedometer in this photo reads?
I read km/h 80
